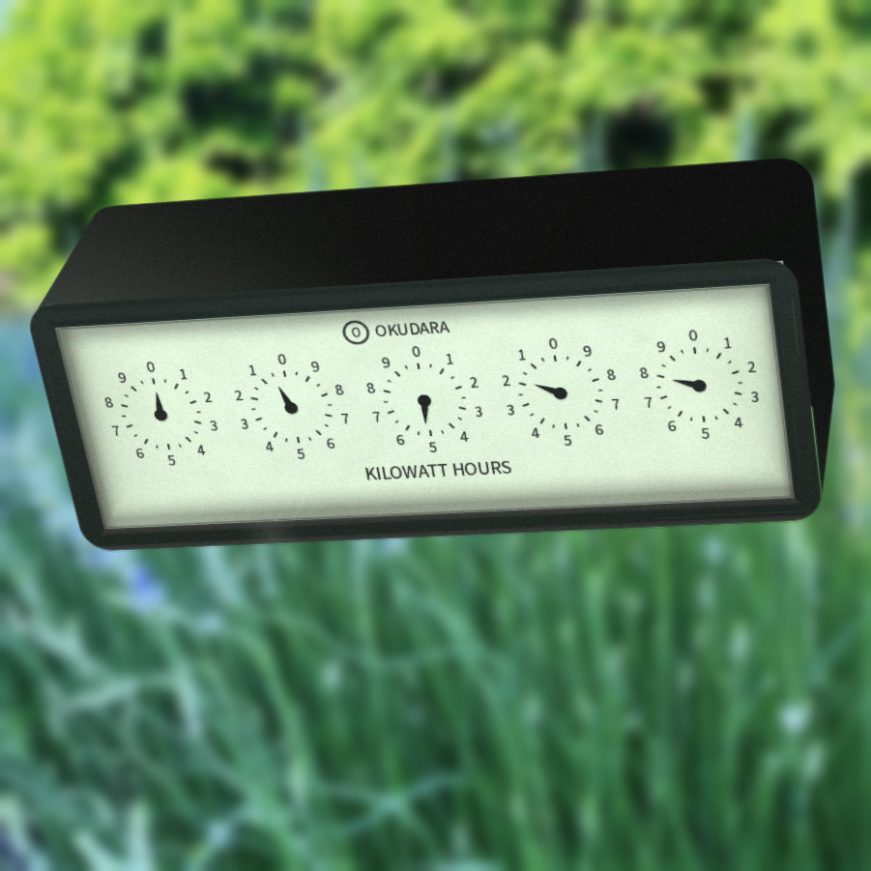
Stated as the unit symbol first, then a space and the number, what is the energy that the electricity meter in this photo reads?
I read kWh 518
